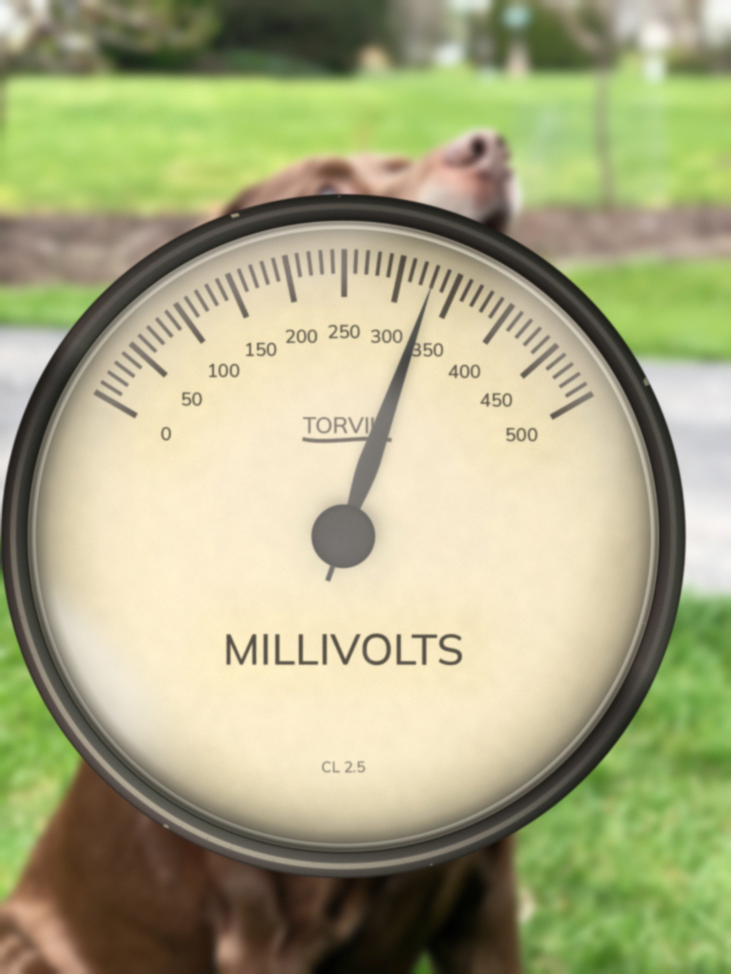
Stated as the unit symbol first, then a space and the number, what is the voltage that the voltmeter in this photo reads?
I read mV 330
